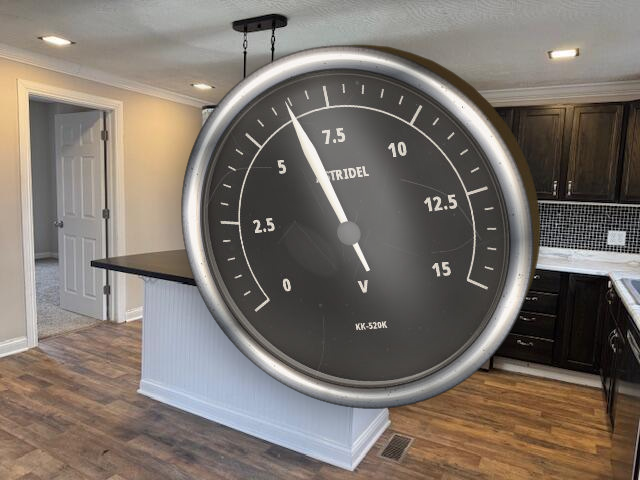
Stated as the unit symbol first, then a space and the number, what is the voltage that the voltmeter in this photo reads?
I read V 6.5
